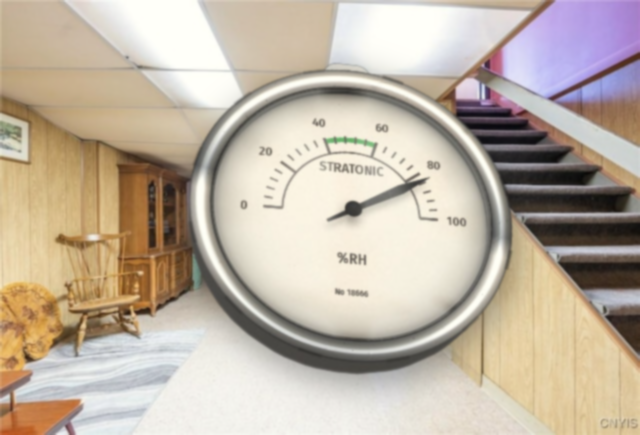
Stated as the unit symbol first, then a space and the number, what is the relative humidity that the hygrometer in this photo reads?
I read % 84
